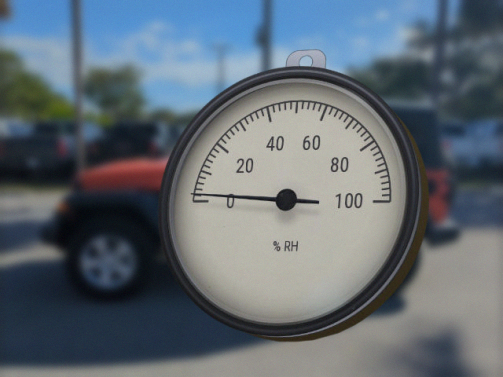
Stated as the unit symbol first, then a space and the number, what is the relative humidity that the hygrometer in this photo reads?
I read % 2
